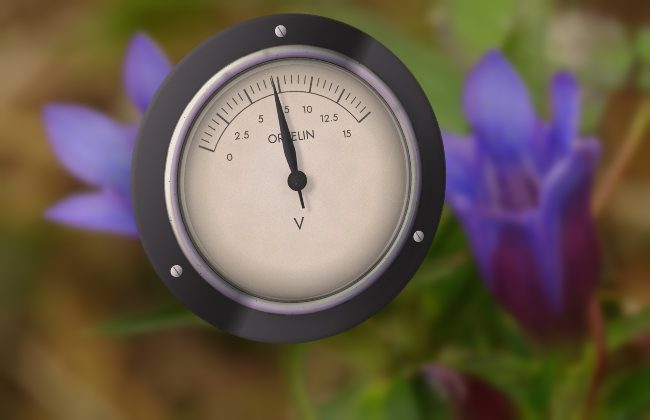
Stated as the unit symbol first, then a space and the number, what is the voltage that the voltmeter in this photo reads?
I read V 7
